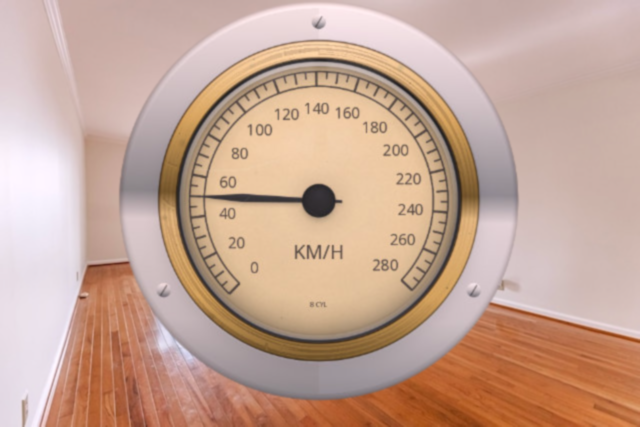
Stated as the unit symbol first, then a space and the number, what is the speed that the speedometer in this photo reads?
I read km/h 50
